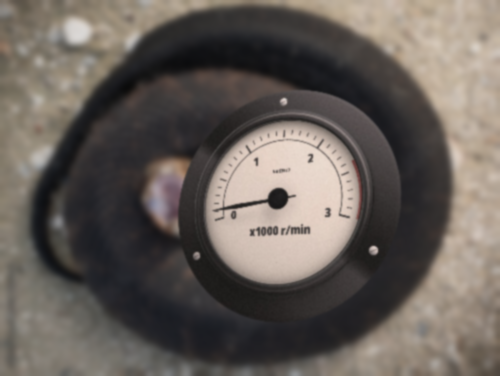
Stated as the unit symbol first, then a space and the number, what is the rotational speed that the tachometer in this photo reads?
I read rpm 100
